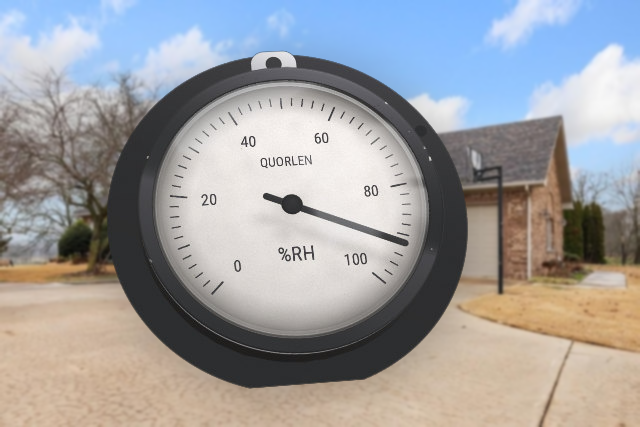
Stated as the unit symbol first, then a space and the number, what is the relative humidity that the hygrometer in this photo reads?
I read % 92
